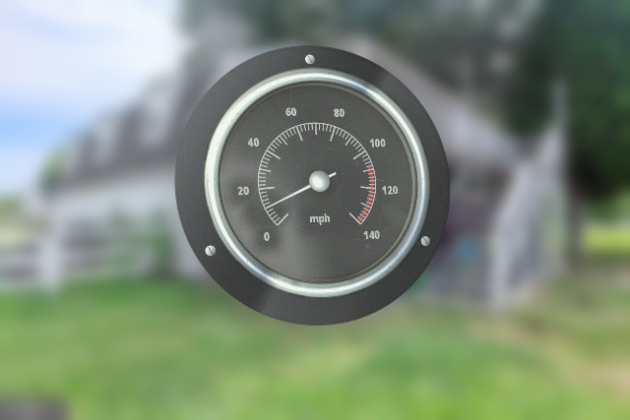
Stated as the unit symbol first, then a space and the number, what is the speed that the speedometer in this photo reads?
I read mph 10
